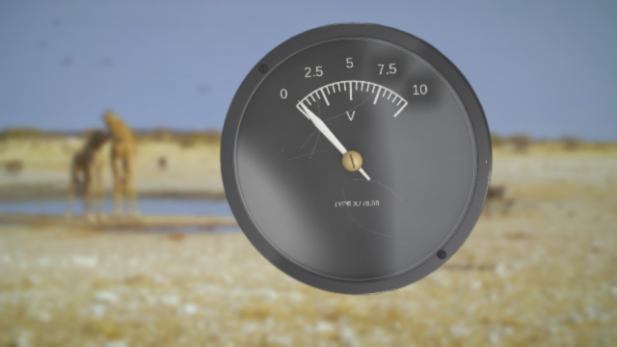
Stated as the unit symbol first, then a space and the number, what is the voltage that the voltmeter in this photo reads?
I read V 0.5
